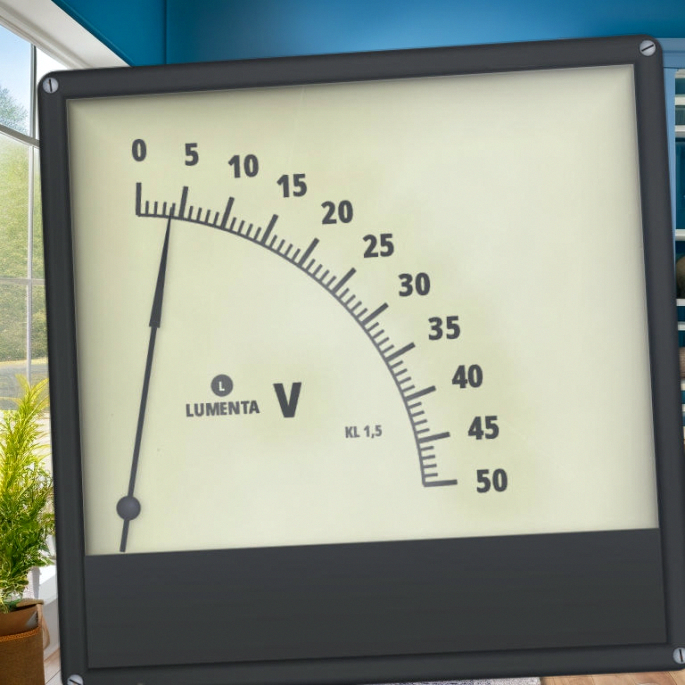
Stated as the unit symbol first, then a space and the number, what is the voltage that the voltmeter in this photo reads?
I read V 4
